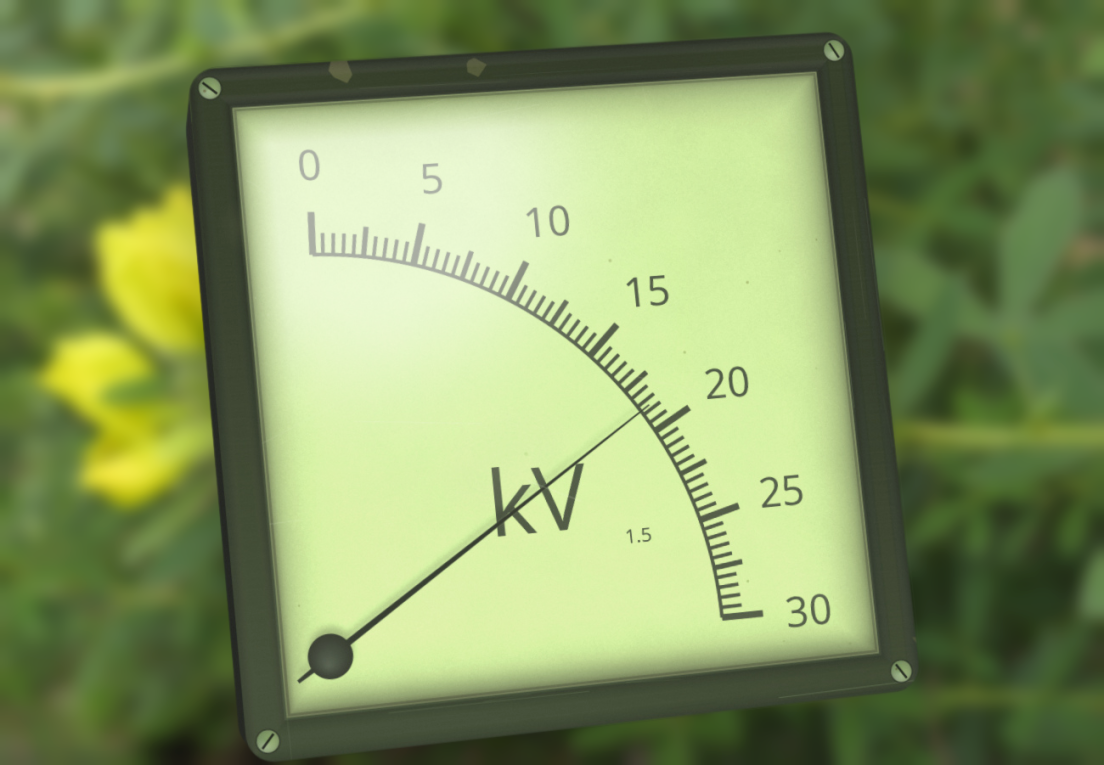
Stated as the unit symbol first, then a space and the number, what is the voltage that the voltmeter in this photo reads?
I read kV 18.75
